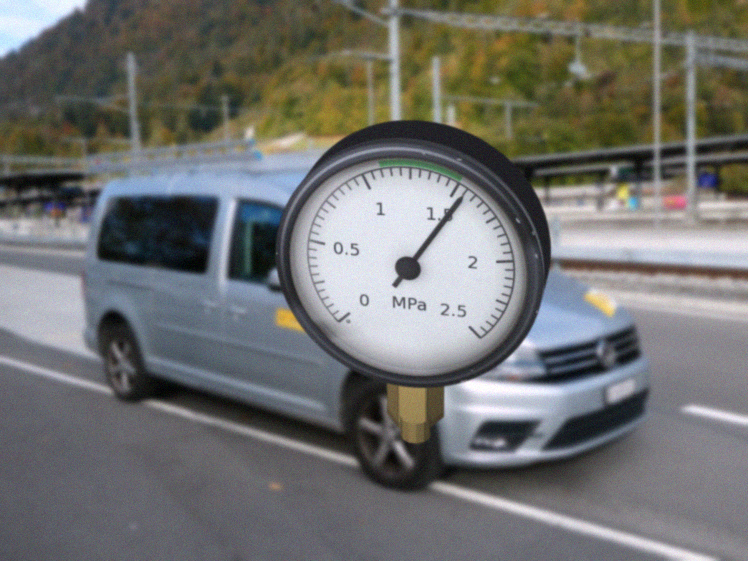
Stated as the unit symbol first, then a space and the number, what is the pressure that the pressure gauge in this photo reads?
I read MPa 1.55
